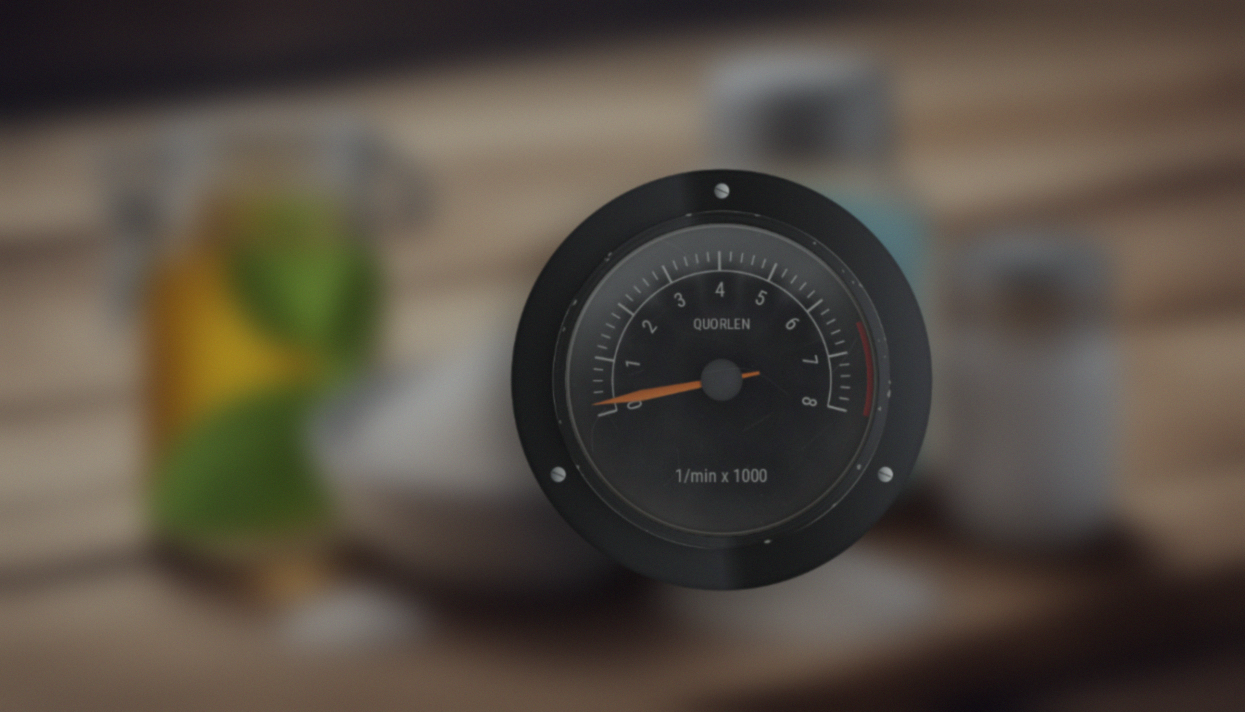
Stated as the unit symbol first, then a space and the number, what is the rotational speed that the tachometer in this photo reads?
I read rpm 200
